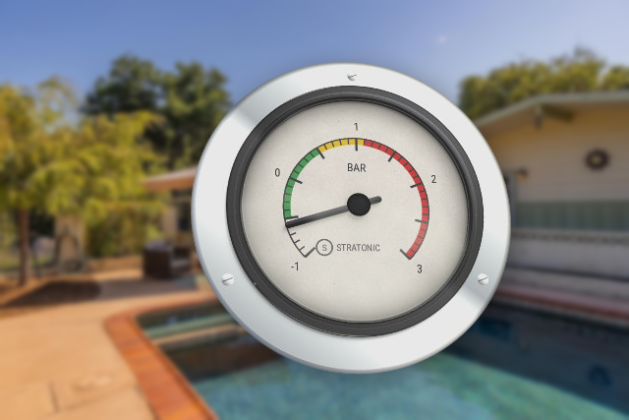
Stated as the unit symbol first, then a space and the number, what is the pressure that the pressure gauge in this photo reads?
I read bar -0.6
